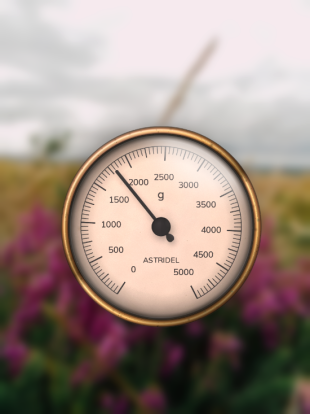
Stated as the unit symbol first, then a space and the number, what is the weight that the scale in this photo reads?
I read g 1800
